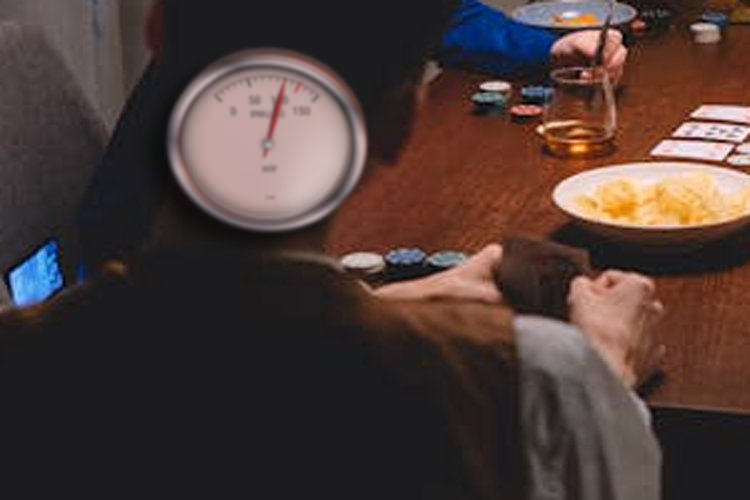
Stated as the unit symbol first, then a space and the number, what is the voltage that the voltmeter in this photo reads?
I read mV 100
